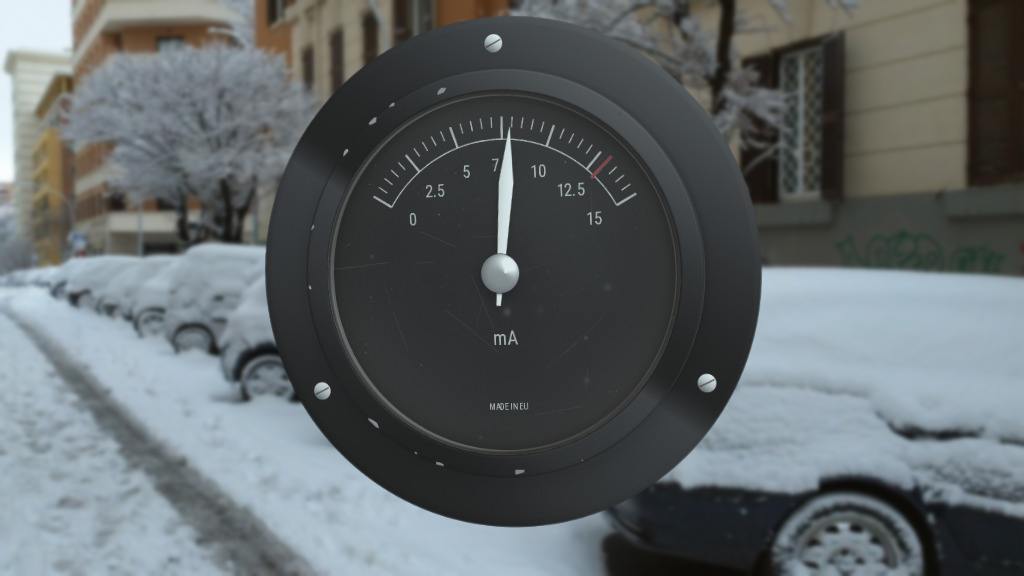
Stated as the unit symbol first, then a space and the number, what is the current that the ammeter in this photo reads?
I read mA 8
